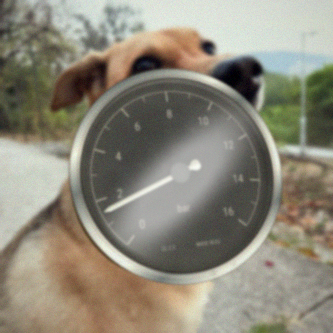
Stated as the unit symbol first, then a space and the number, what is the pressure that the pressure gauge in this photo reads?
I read bar 1.5
